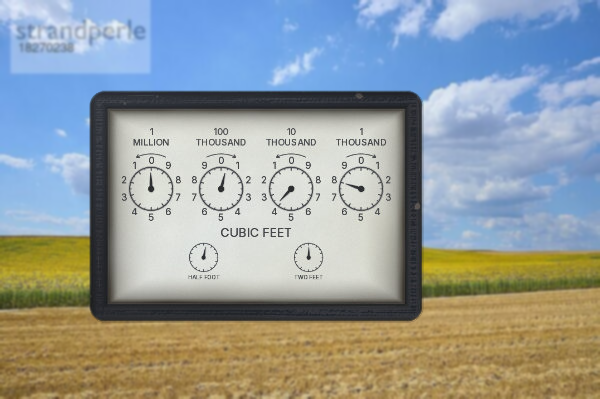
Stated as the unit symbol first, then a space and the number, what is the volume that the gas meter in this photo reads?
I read ft³ 3800
